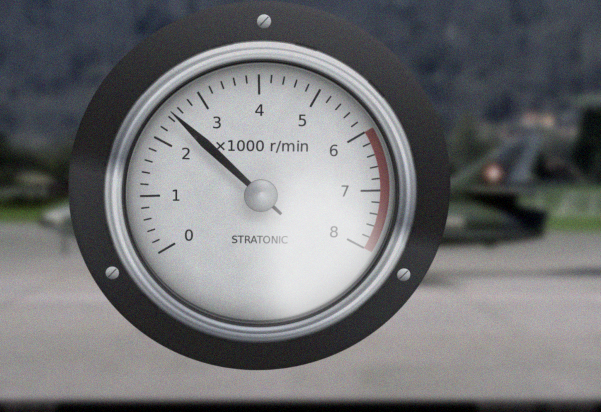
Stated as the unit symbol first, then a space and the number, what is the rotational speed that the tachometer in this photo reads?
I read rpm 2500
